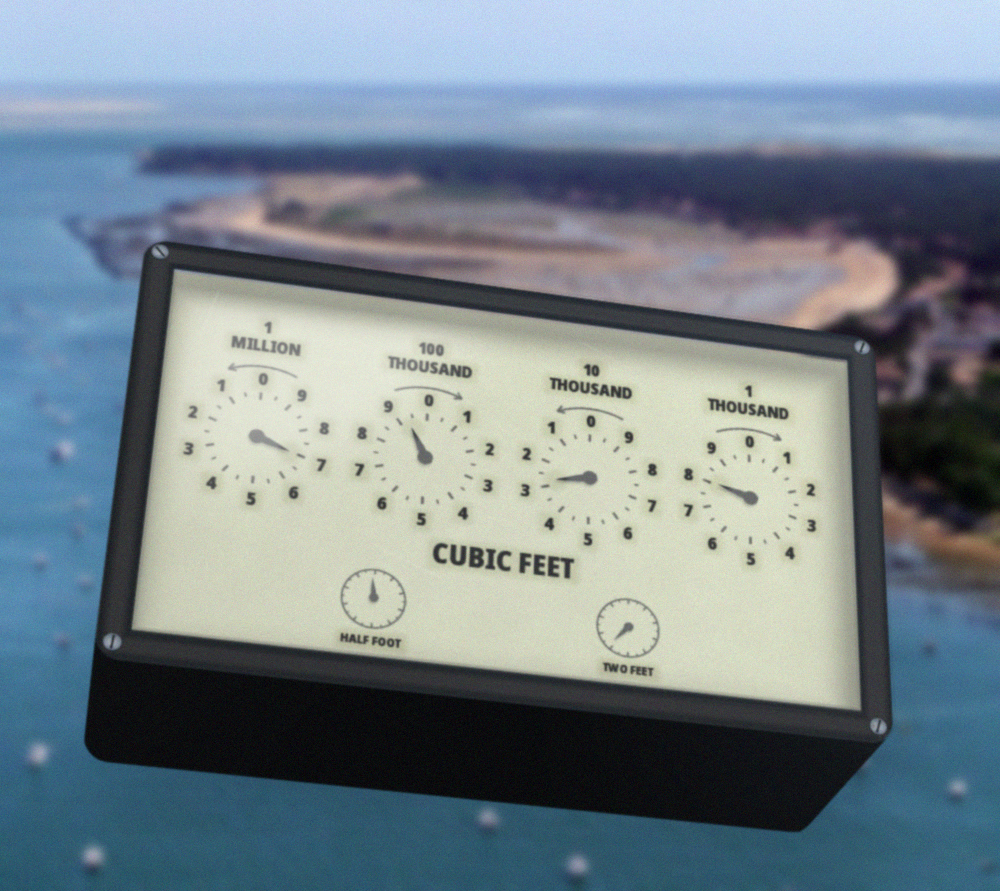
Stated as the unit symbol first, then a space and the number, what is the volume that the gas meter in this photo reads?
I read ft³ 692800
